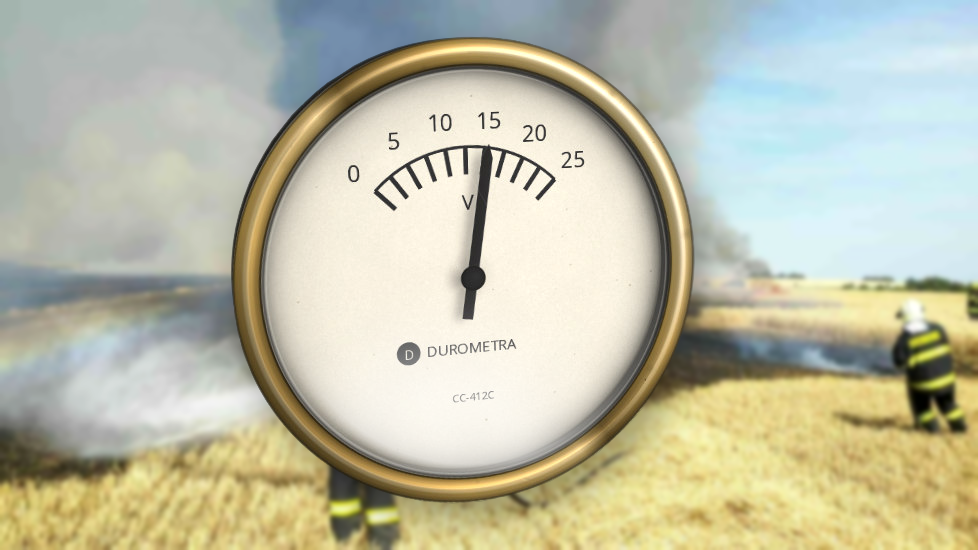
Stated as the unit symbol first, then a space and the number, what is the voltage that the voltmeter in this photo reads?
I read V 15
